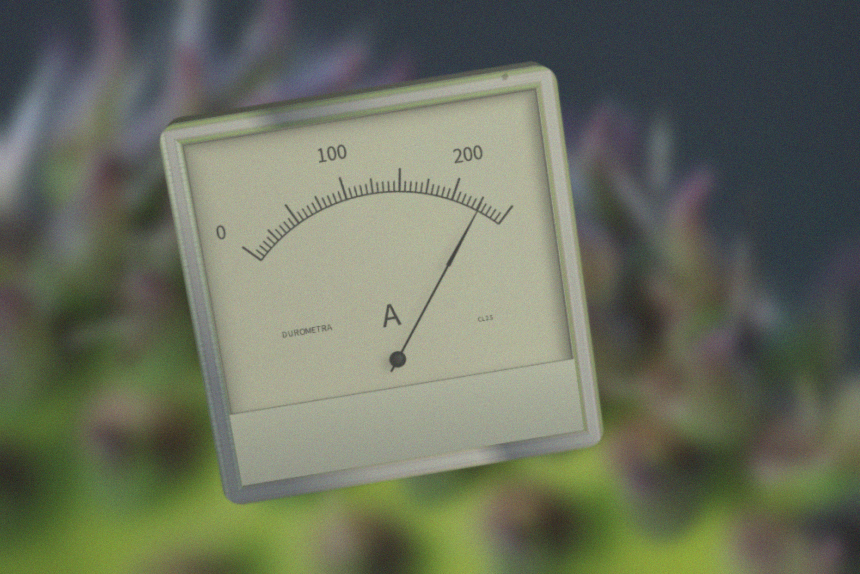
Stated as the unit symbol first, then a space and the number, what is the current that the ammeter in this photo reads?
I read A 225
